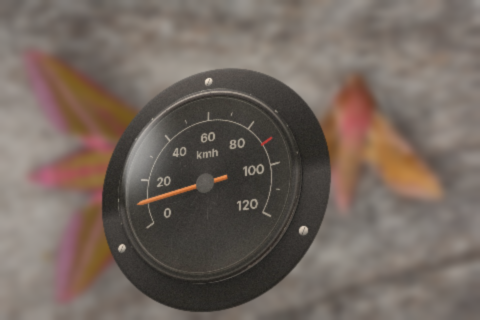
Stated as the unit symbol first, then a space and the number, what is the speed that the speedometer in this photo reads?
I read km/h 10
